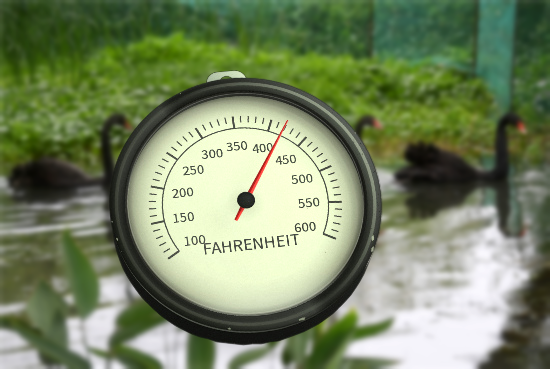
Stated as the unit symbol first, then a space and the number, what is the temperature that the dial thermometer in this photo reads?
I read °F 420
